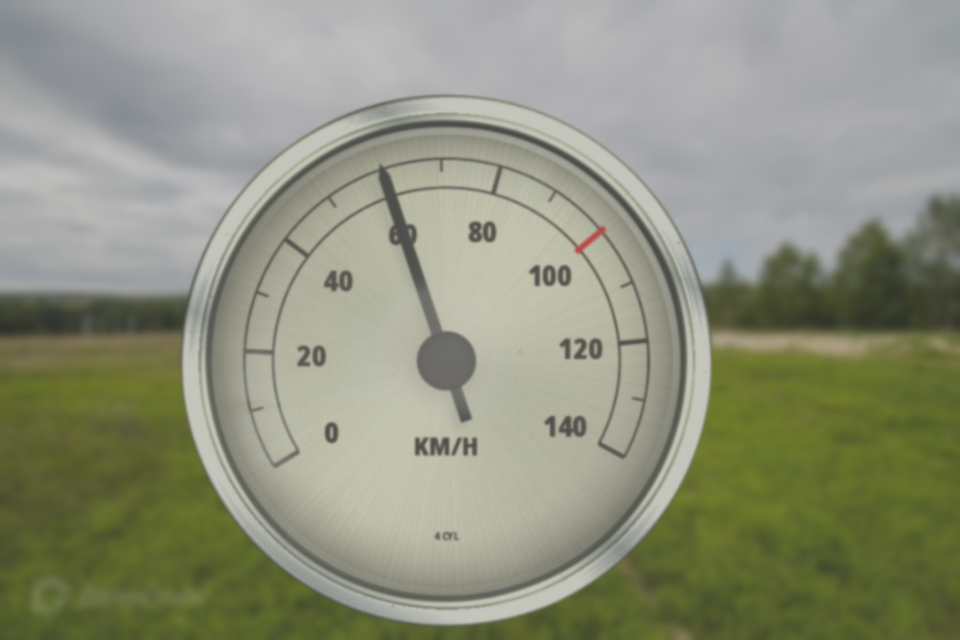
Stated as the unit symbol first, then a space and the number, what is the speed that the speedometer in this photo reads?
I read km/h 60
